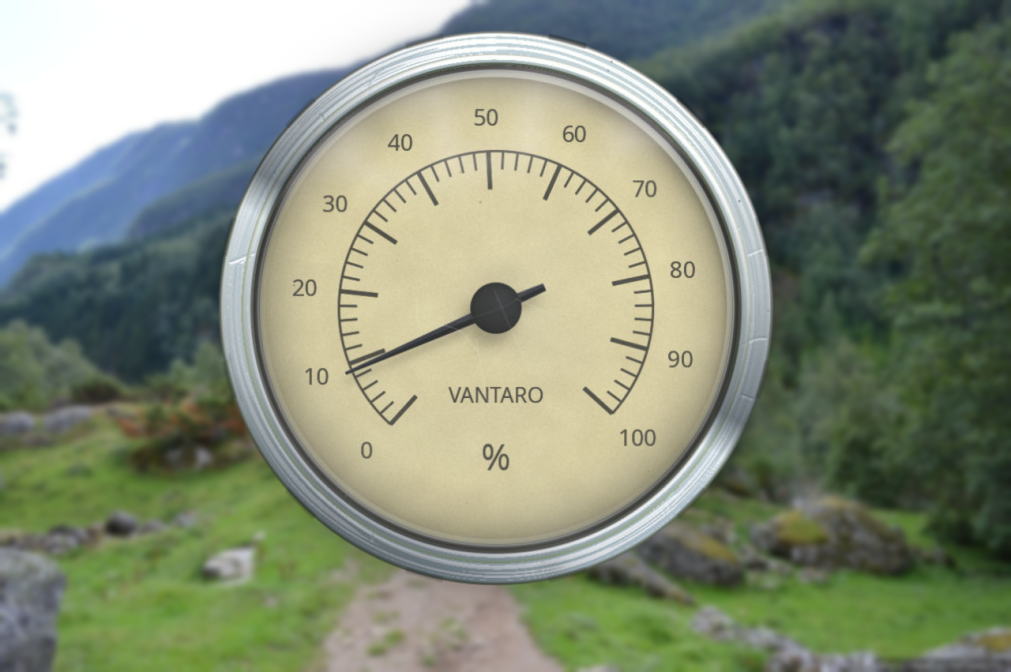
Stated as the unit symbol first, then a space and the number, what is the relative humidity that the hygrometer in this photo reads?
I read % 9
